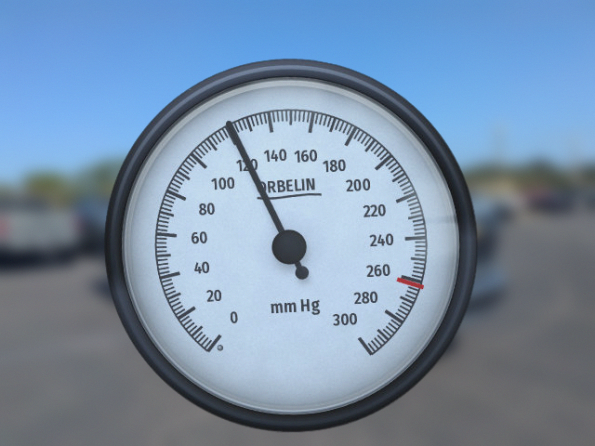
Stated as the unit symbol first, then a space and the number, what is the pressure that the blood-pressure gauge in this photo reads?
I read mmHg 122
